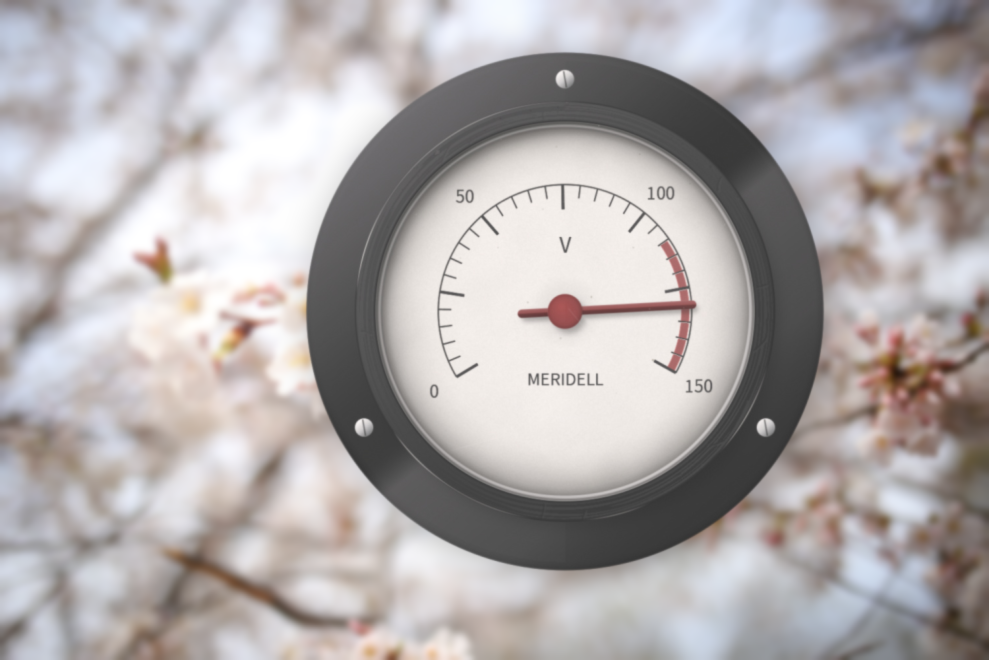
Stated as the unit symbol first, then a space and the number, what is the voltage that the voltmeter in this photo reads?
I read V 130
